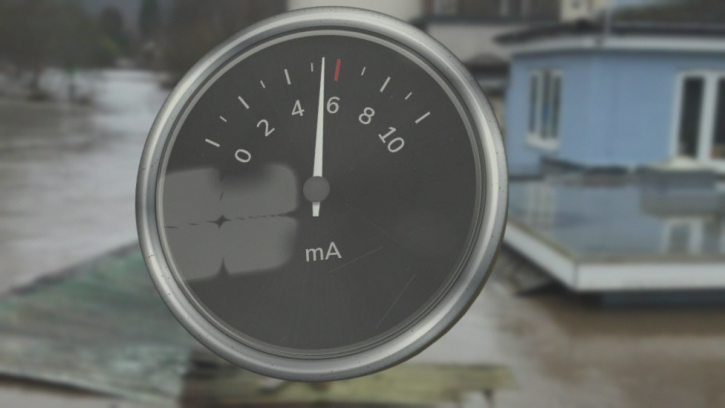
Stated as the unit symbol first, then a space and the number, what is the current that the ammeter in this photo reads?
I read mA 5.5
